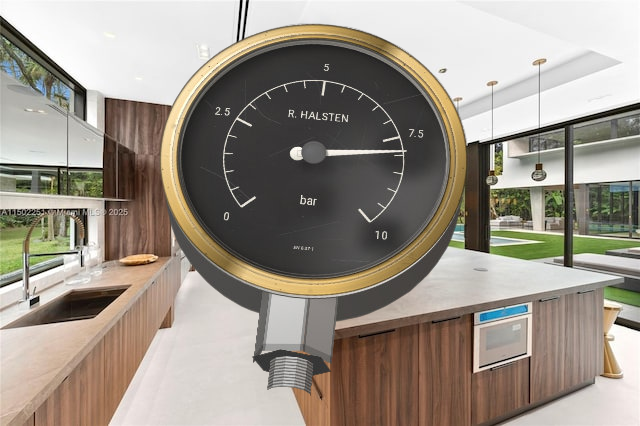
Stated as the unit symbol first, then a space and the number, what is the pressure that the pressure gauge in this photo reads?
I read bar 8
